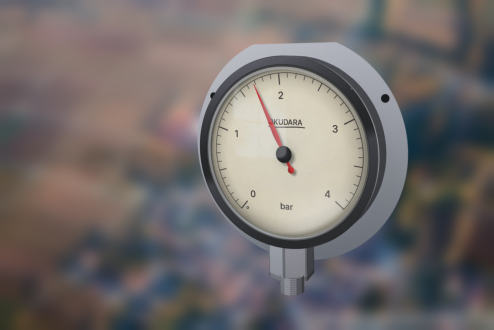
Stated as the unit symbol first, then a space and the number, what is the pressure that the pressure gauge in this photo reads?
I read bar 1.7
